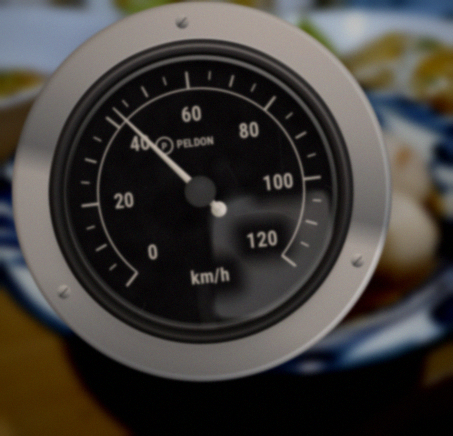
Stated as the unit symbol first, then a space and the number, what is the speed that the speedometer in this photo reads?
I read km/h 42.5
